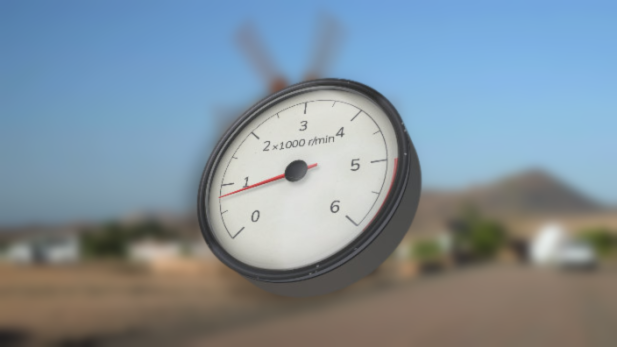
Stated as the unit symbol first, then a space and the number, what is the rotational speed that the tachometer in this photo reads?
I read rpm 750
